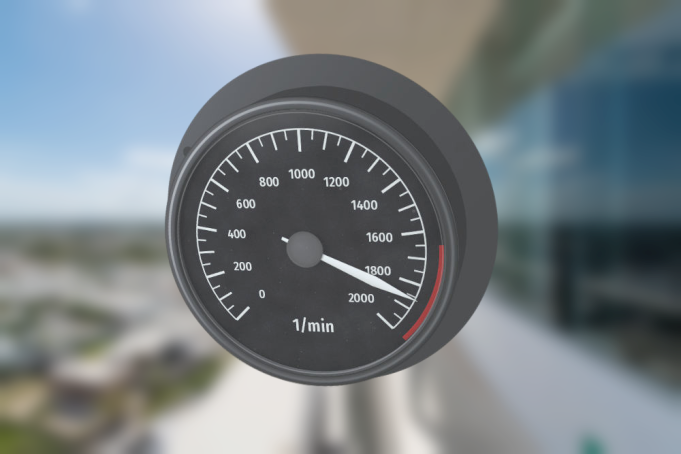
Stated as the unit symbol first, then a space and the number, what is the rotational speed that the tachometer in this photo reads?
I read rpm 1850
